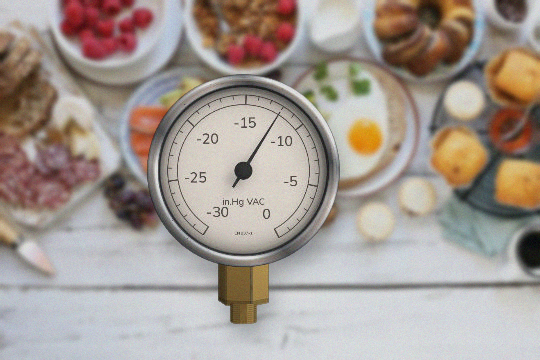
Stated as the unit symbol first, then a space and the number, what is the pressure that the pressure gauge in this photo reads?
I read inHg -12
